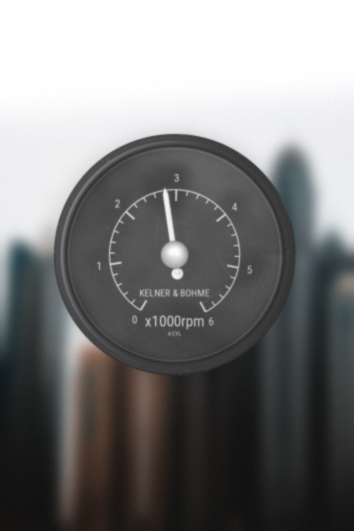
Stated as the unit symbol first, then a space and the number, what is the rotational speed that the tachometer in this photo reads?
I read rpm 2800
